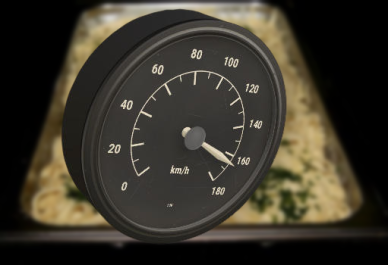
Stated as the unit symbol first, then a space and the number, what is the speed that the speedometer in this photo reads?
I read km/h 165
